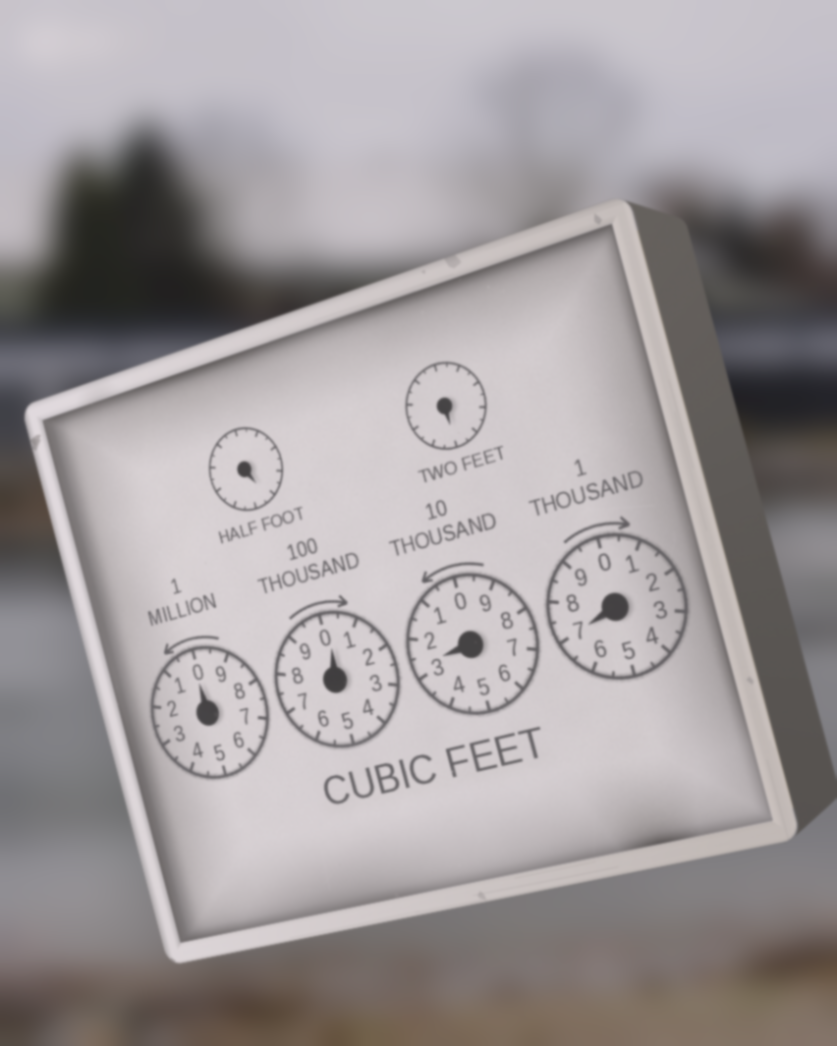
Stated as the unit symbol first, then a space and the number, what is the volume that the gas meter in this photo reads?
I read ft³ 2700
